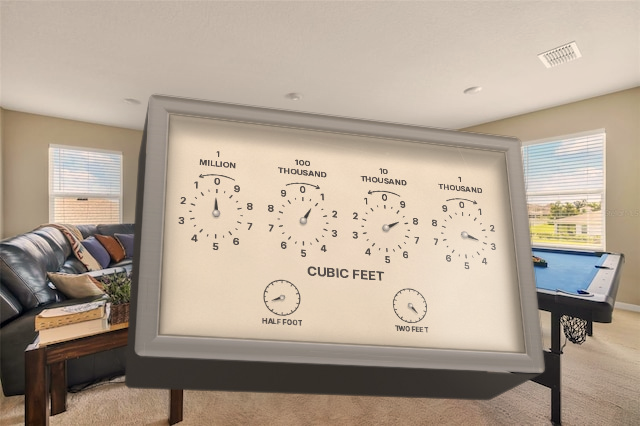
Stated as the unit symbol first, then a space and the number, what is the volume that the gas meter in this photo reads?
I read ft³ 8300
